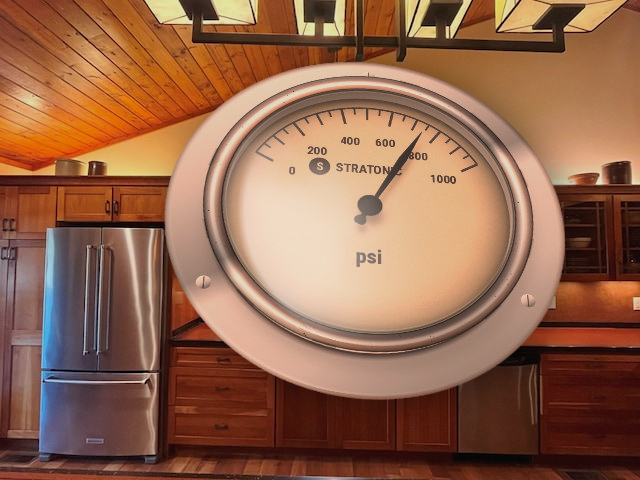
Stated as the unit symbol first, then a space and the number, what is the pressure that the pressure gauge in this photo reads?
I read psi 750
